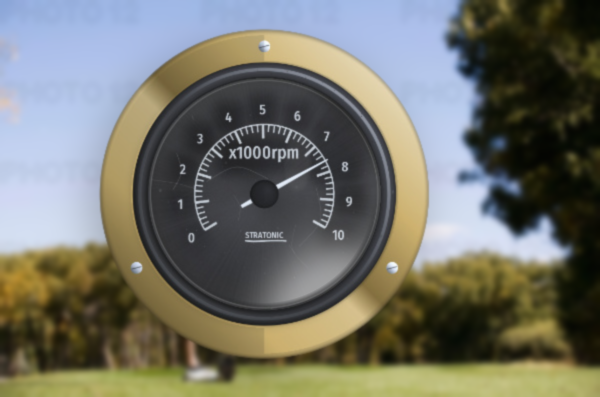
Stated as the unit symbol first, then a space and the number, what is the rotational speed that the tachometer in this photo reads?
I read rpm 7600
